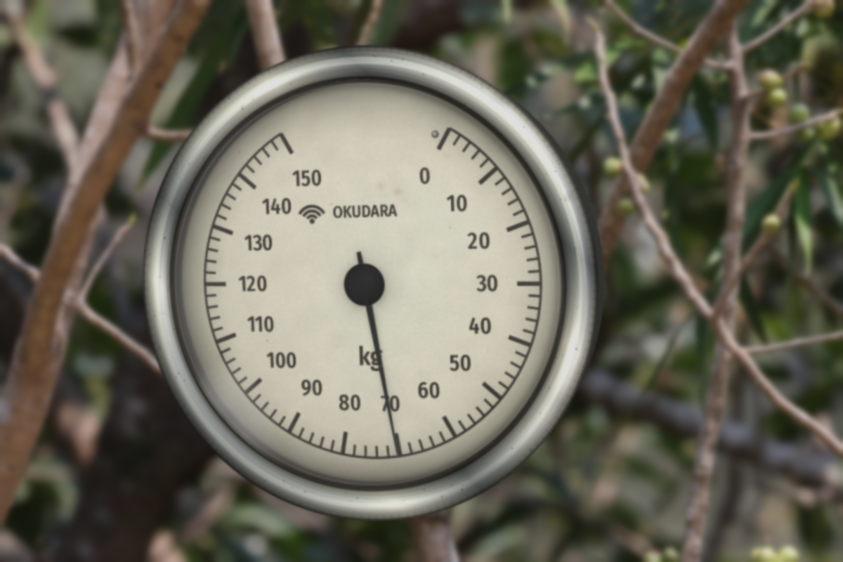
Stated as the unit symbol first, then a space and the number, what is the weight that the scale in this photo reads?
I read kg 70
